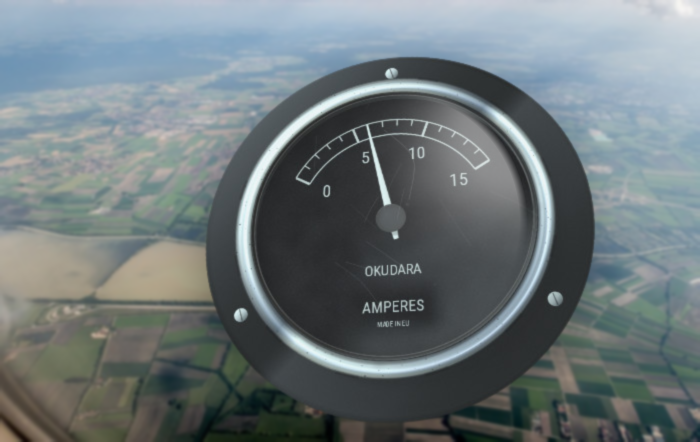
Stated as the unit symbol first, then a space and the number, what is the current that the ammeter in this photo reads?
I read A 6
